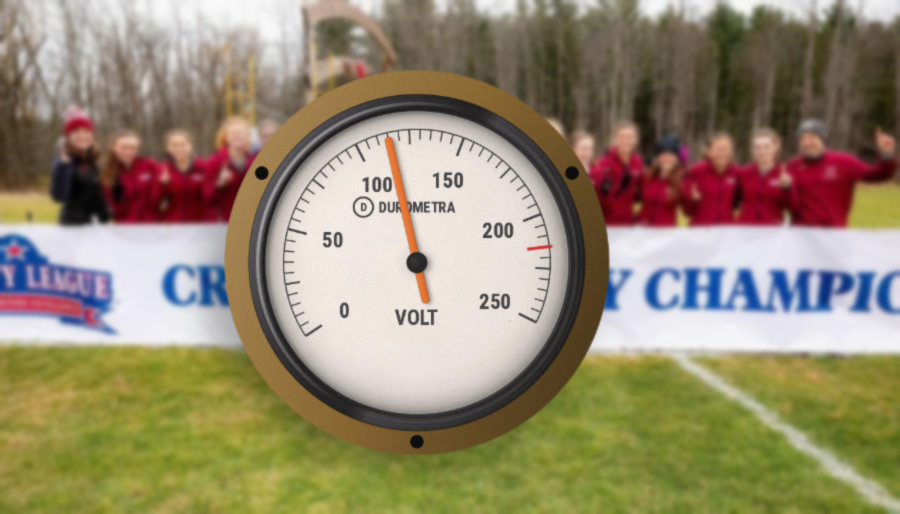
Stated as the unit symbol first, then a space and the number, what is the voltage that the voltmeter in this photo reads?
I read V 115
